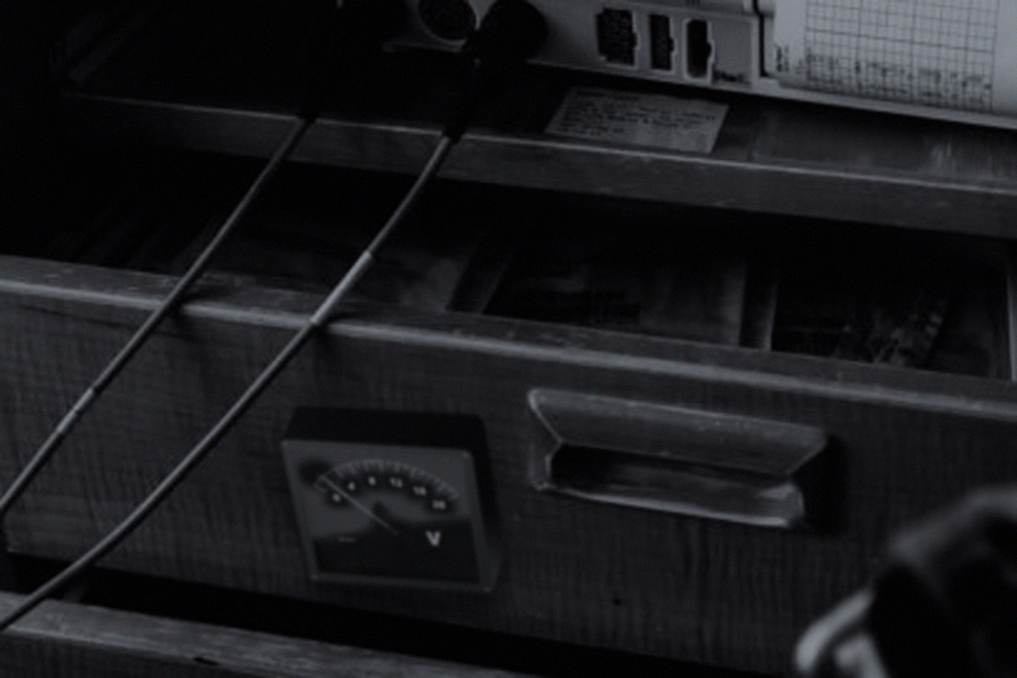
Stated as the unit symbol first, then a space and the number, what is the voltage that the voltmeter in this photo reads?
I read V 2
